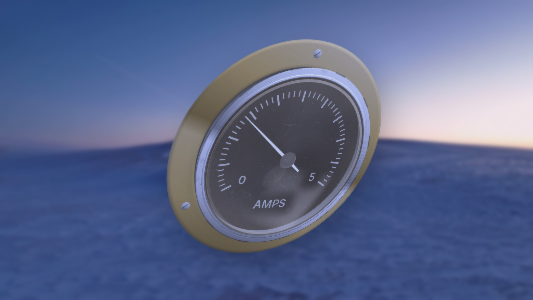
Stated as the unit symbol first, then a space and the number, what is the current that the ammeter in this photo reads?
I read A 1.4
